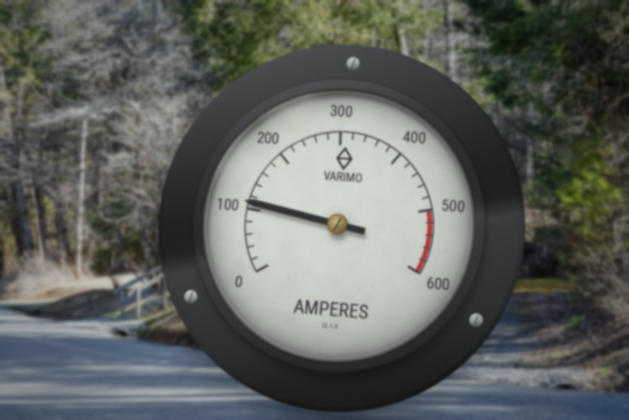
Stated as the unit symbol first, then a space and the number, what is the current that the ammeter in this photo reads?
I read A 110
